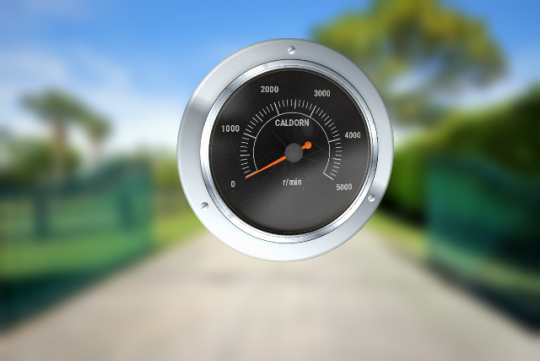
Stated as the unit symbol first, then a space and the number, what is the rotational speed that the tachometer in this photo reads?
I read rpm 0
